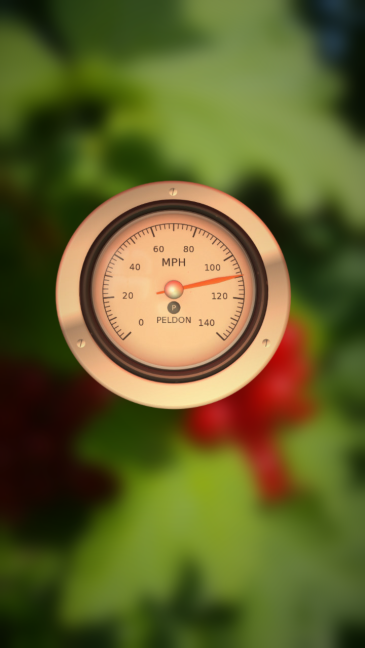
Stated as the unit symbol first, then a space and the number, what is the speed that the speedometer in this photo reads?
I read mph 110
